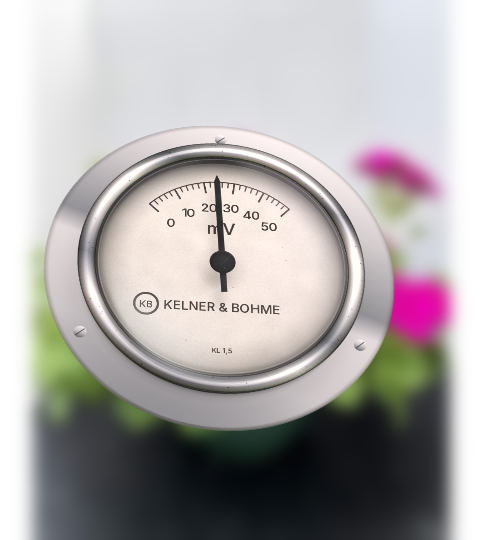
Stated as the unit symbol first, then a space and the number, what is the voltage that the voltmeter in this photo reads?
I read mV 24
